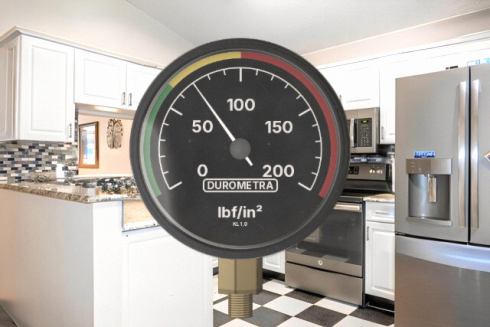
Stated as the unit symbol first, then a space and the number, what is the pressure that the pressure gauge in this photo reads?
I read psi 70
